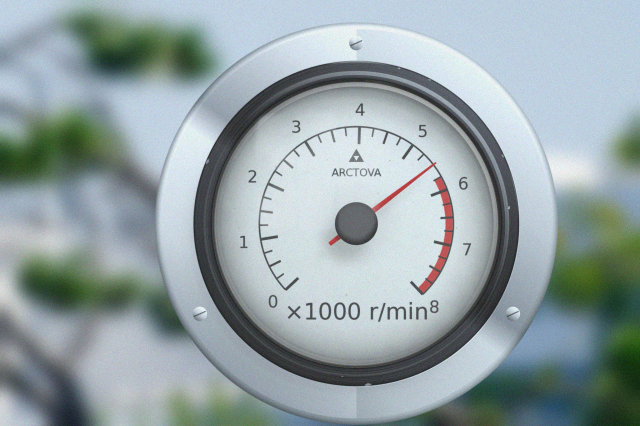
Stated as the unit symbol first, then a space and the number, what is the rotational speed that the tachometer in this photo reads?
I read rpm 5500
